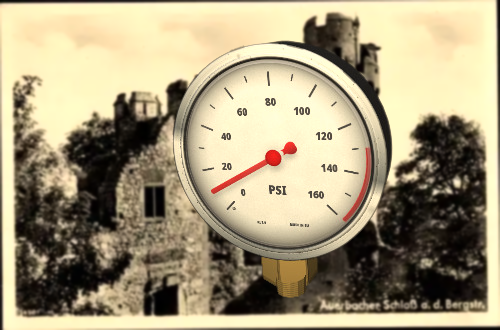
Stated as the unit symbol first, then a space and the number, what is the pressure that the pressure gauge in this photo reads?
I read psi 10
